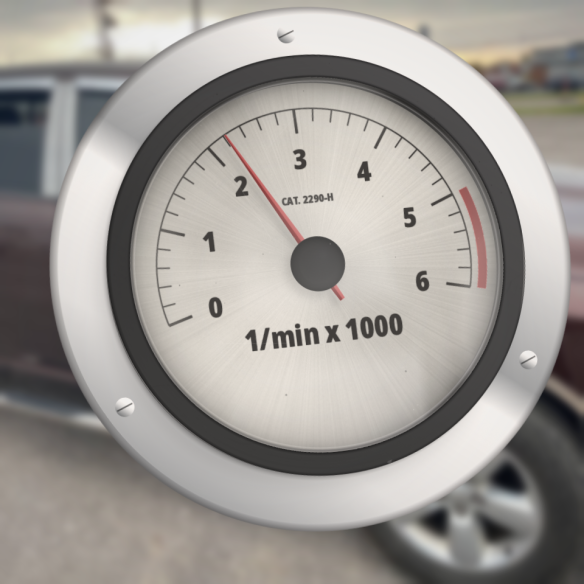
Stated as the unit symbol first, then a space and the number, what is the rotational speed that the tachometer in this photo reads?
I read rpm 2200
